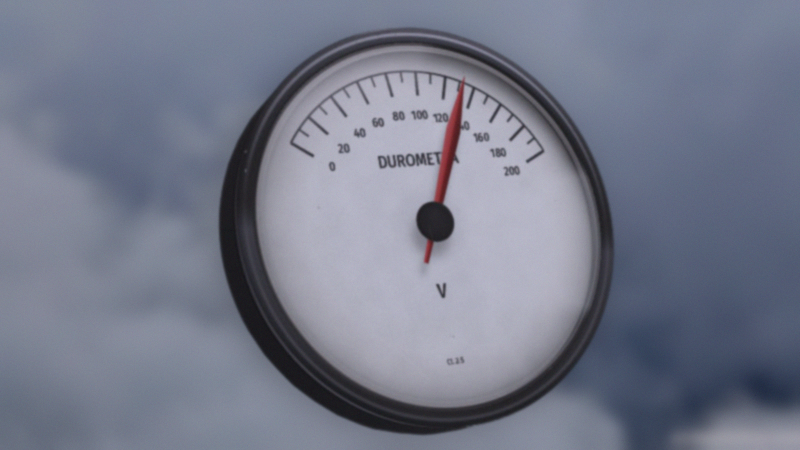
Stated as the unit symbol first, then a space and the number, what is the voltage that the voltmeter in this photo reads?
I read V 130
